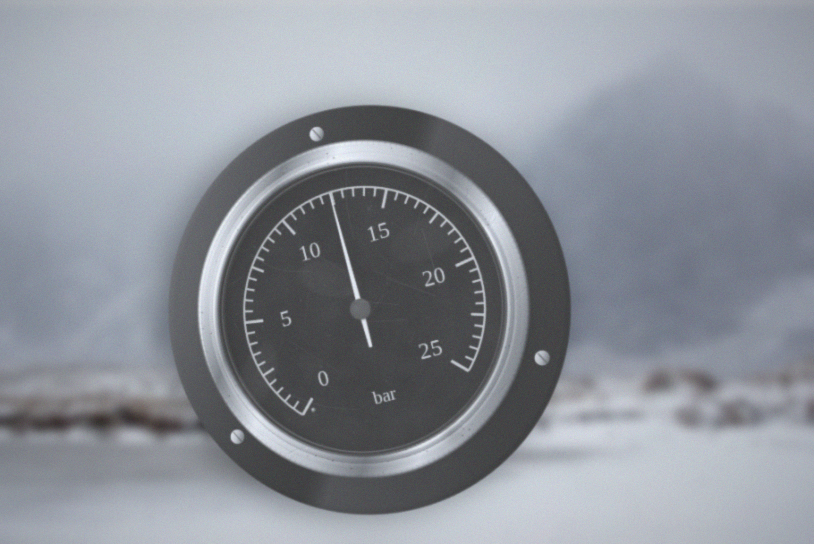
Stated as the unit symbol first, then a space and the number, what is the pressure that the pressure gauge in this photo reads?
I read bar 12.5
